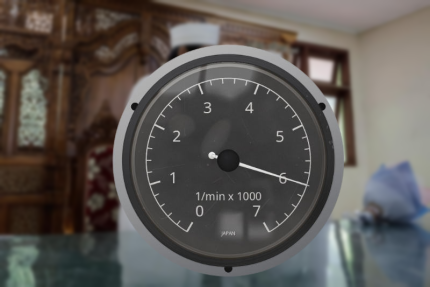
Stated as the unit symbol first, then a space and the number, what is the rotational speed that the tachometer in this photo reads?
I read rpm 6000
